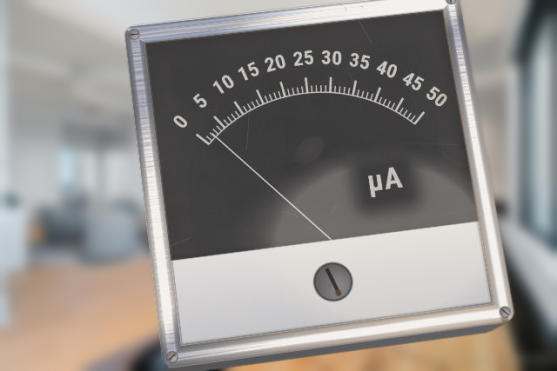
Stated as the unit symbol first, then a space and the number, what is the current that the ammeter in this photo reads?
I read µA 2
